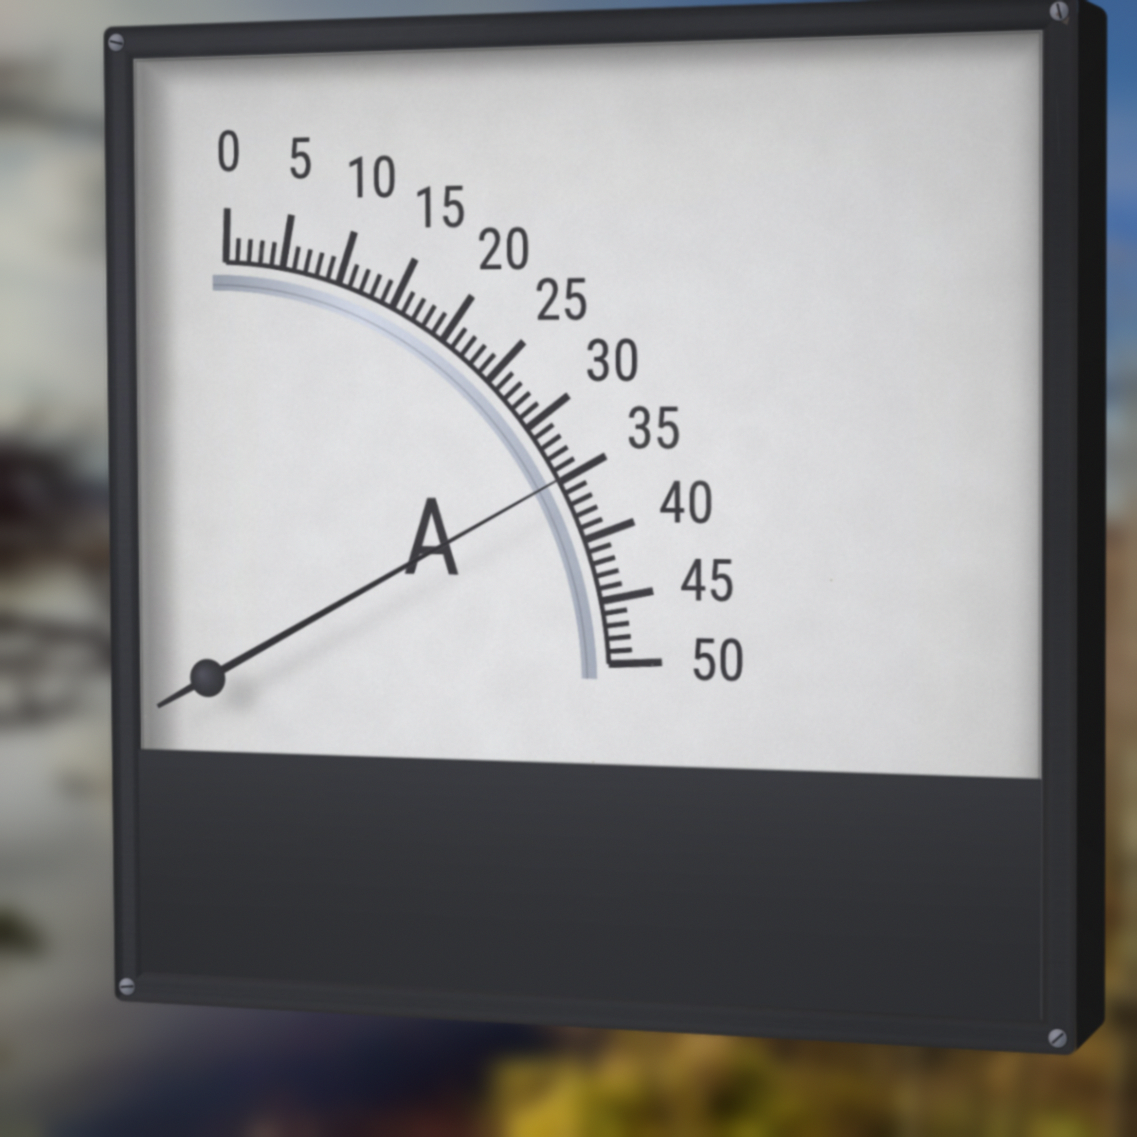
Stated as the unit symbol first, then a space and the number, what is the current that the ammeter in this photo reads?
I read A 35
